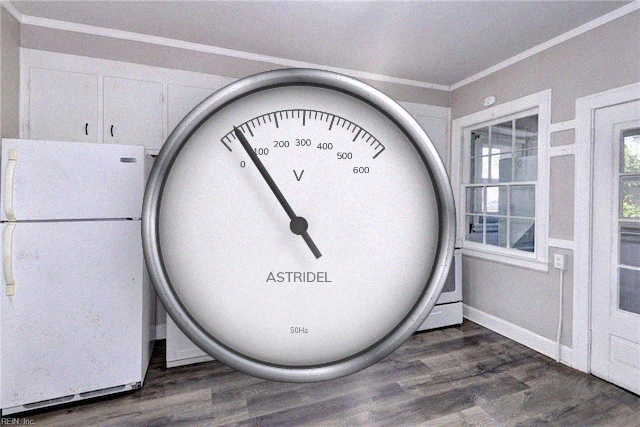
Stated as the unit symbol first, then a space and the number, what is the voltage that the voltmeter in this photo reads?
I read V 60
